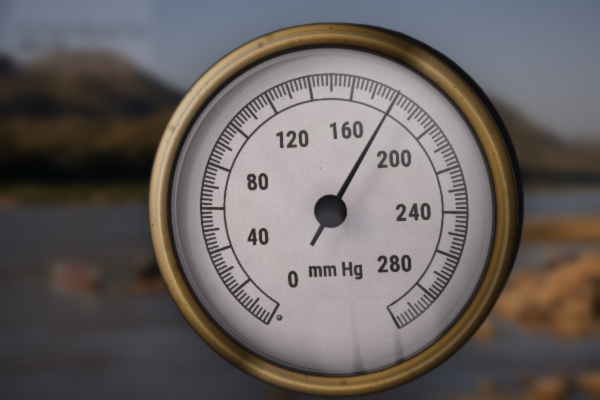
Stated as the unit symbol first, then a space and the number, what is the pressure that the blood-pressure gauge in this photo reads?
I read mmHg 180
